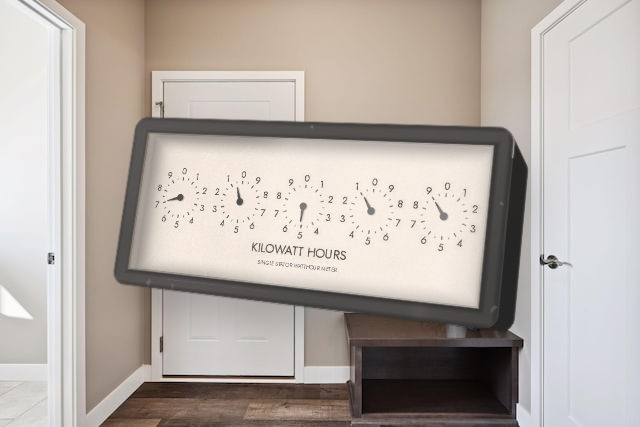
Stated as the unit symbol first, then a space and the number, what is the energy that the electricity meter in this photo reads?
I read kWh 70509
